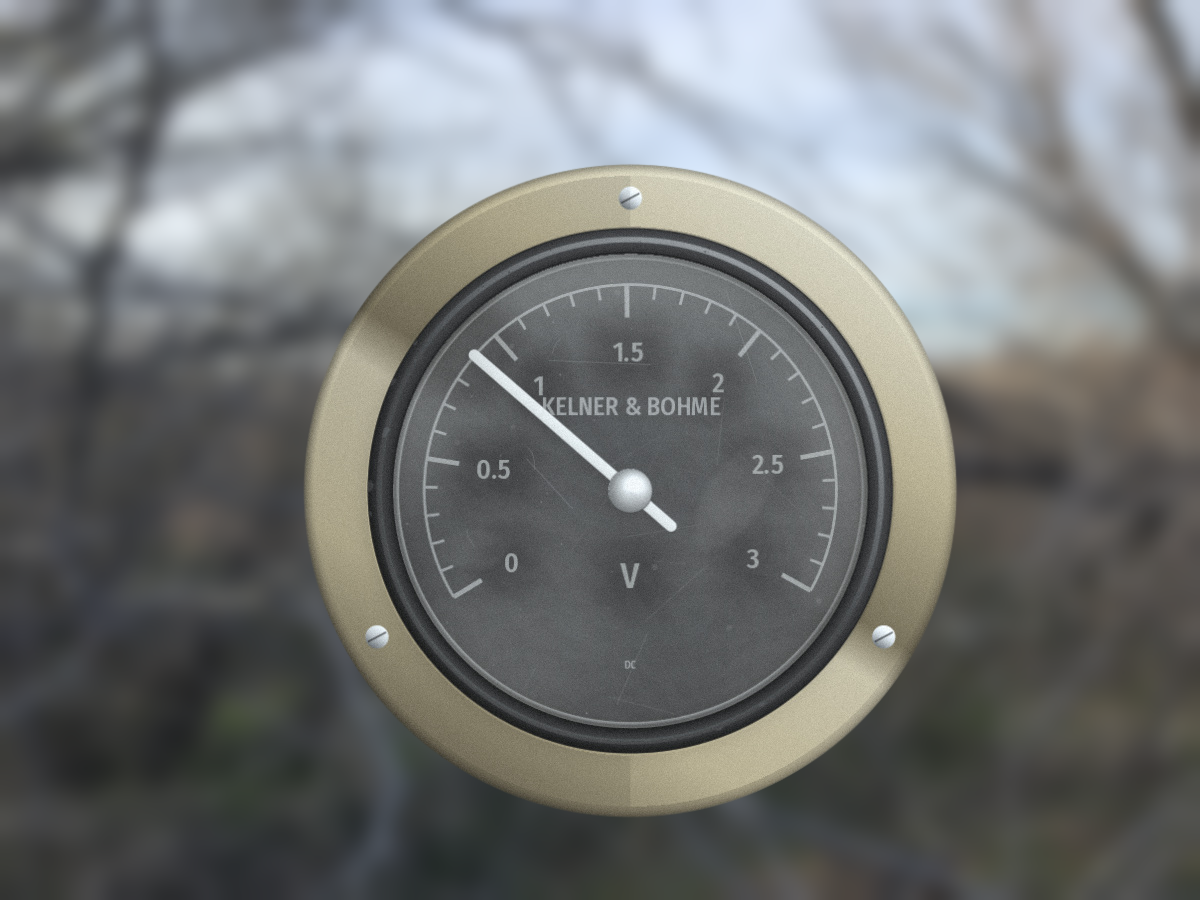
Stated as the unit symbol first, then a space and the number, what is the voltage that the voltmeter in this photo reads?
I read V 0.9
